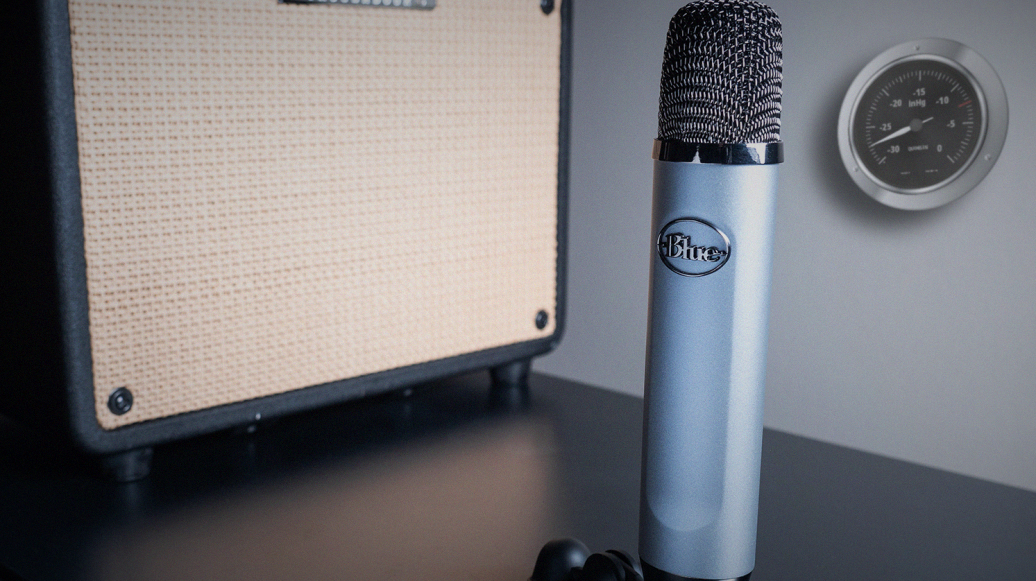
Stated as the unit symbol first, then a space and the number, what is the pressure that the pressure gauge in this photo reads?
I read inHg -27.5
